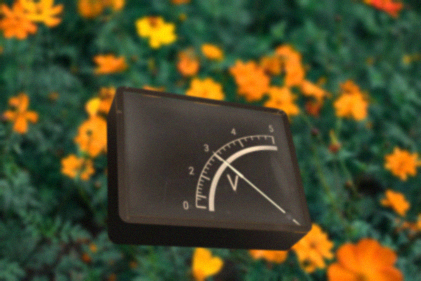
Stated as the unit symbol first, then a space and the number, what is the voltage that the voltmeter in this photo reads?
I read V 3
